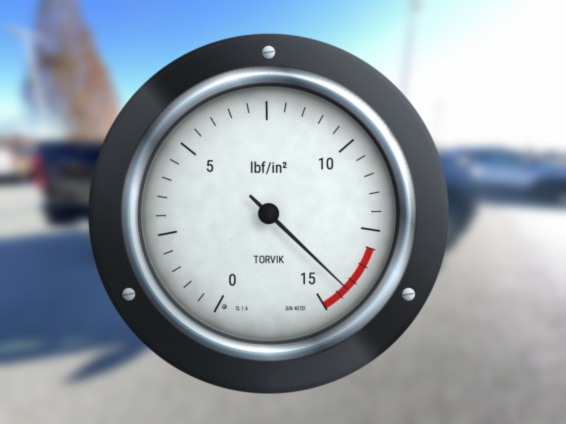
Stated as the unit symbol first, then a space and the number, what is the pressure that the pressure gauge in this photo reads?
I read psi 14.25
